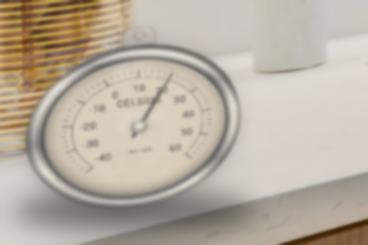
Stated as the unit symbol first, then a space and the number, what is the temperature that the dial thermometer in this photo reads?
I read °C 20
